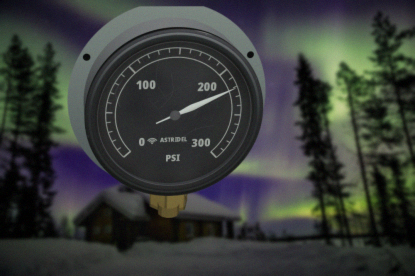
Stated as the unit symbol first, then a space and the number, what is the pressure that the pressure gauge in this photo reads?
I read psi 220
